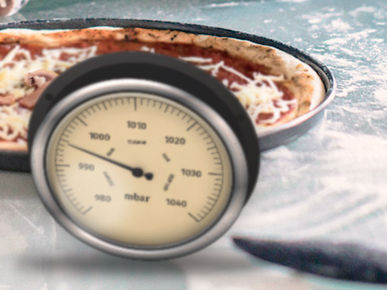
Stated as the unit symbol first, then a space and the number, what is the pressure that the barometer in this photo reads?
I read mbar 995
